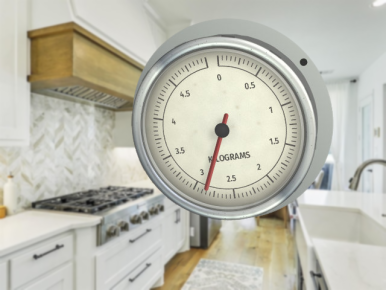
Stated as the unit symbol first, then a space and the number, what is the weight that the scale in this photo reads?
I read kg 2.85
